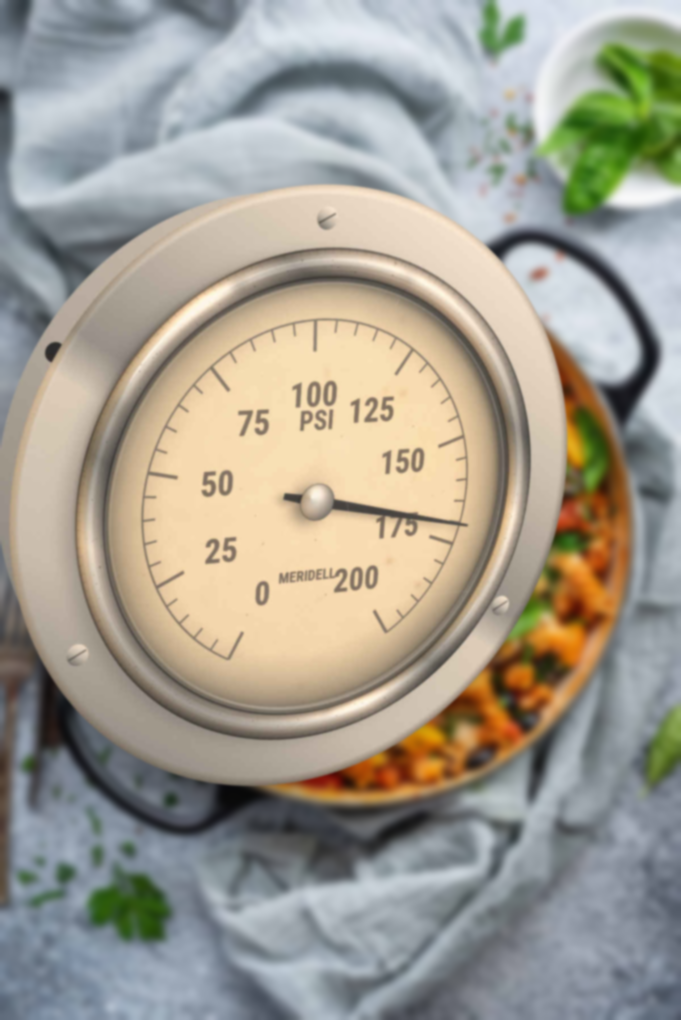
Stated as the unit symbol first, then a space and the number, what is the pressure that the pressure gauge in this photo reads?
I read psi 170
